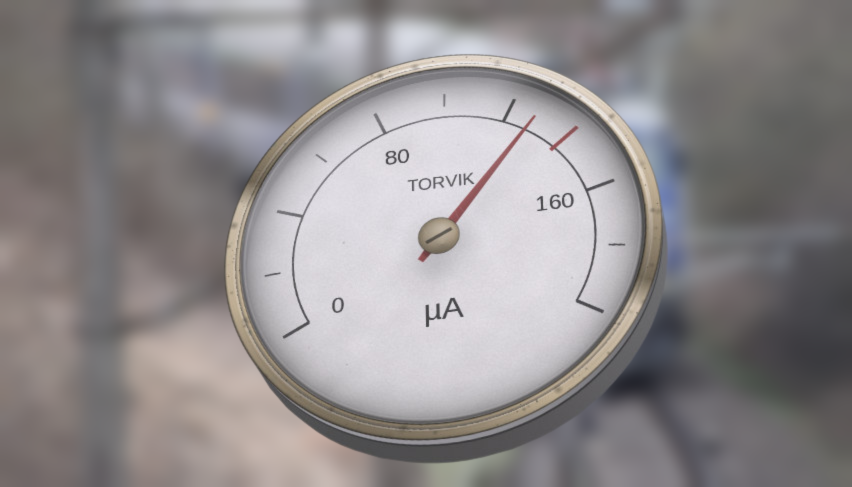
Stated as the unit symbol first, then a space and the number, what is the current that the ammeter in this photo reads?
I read µA 130
